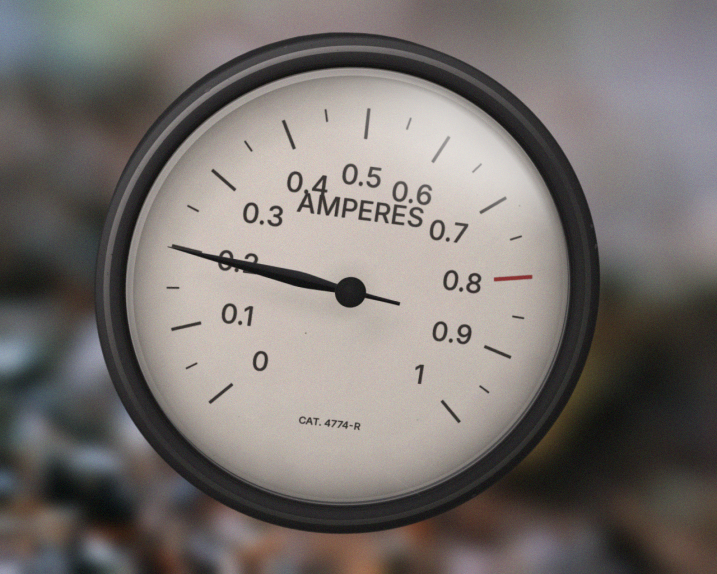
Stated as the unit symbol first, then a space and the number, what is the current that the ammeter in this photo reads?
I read A 0.2
